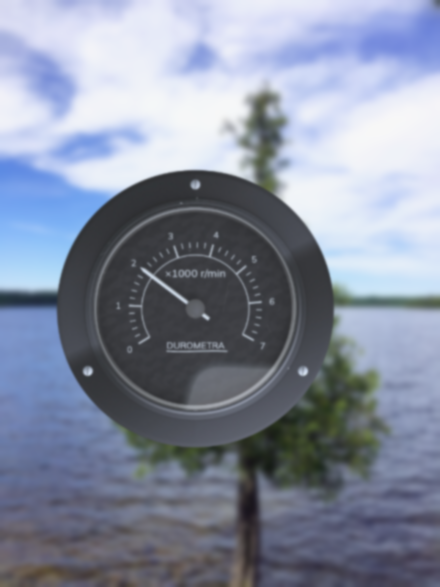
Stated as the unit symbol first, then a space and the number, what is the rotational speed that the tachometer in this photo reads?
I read rpm 2000
